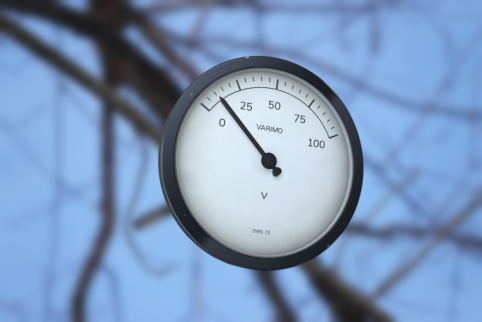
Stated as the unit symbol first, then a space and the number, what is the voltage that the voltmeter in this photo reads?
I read V 10
